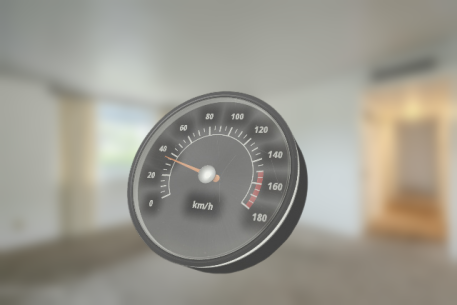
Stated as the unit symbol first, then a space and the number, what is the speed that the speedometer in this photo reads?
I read km/h 35
